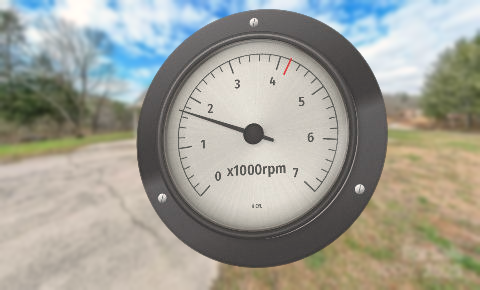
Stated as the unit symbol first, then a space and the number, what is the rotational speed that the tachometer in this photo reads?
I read rpm 1700
